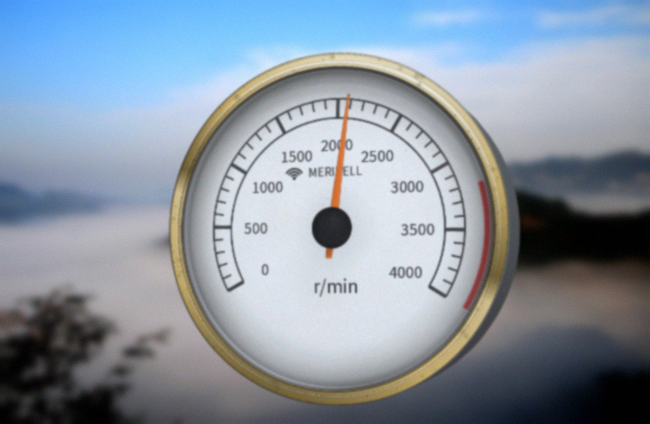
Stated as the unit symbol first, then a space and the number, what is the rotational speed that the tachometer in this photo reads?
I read rpm 2100
